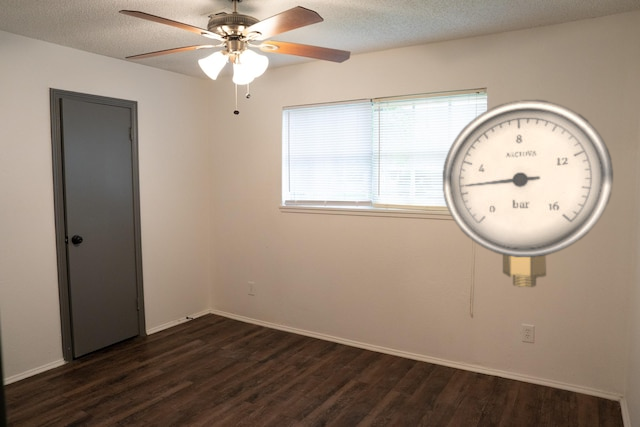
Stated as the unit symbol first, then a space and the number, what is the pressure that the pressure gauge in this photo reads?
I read bar 2.5
